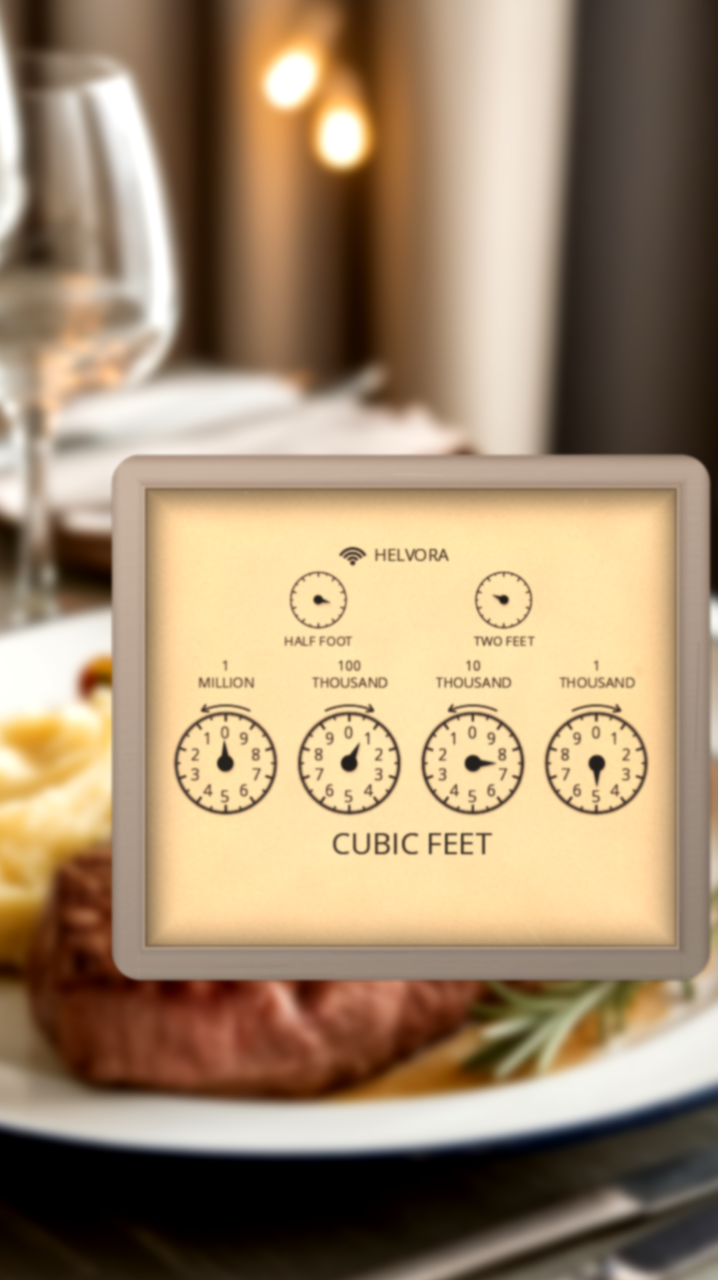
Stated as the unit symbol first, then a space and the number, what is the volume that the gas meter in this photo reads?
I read ft³ 7500
